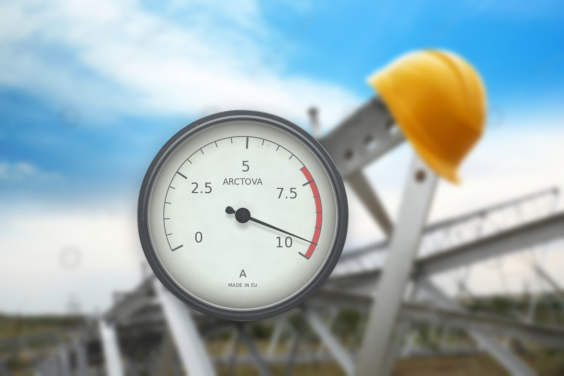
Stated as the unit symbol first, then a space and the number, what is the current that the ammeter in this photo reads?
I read A 9.5
